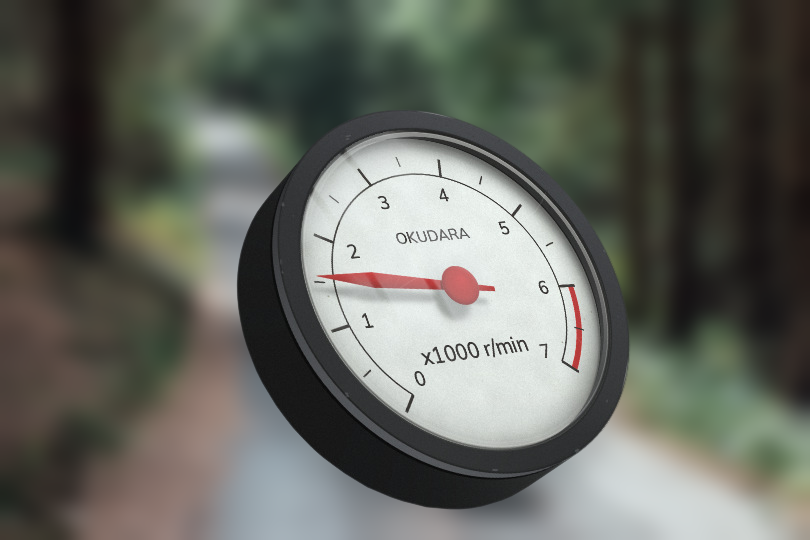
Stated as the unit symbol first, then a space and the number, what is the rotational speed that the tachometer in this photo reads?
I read rpm 1500
